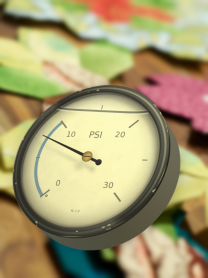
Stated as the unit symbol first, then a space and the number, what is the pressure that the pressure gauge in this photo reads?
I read psi 7.5
